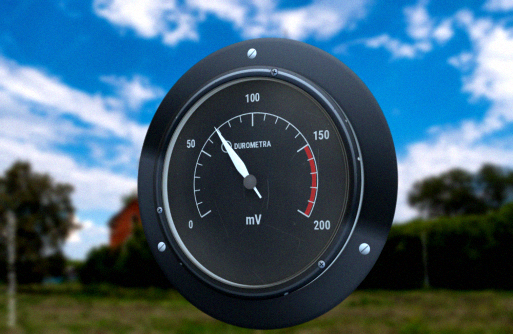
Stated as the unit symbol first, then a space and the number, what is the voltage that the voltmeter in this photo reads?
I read mV 70
